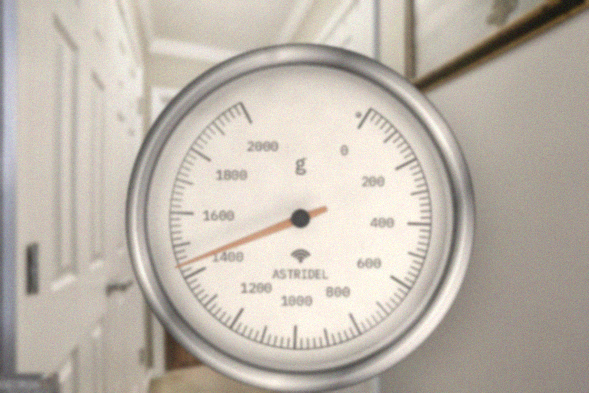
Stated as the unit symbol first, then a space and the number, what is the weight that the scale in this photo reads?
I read g 1440
